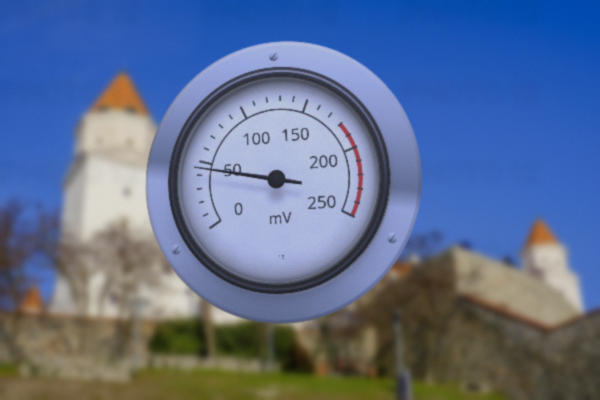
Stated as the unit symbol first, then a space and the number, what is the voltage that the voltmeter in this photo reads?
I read mV 45
